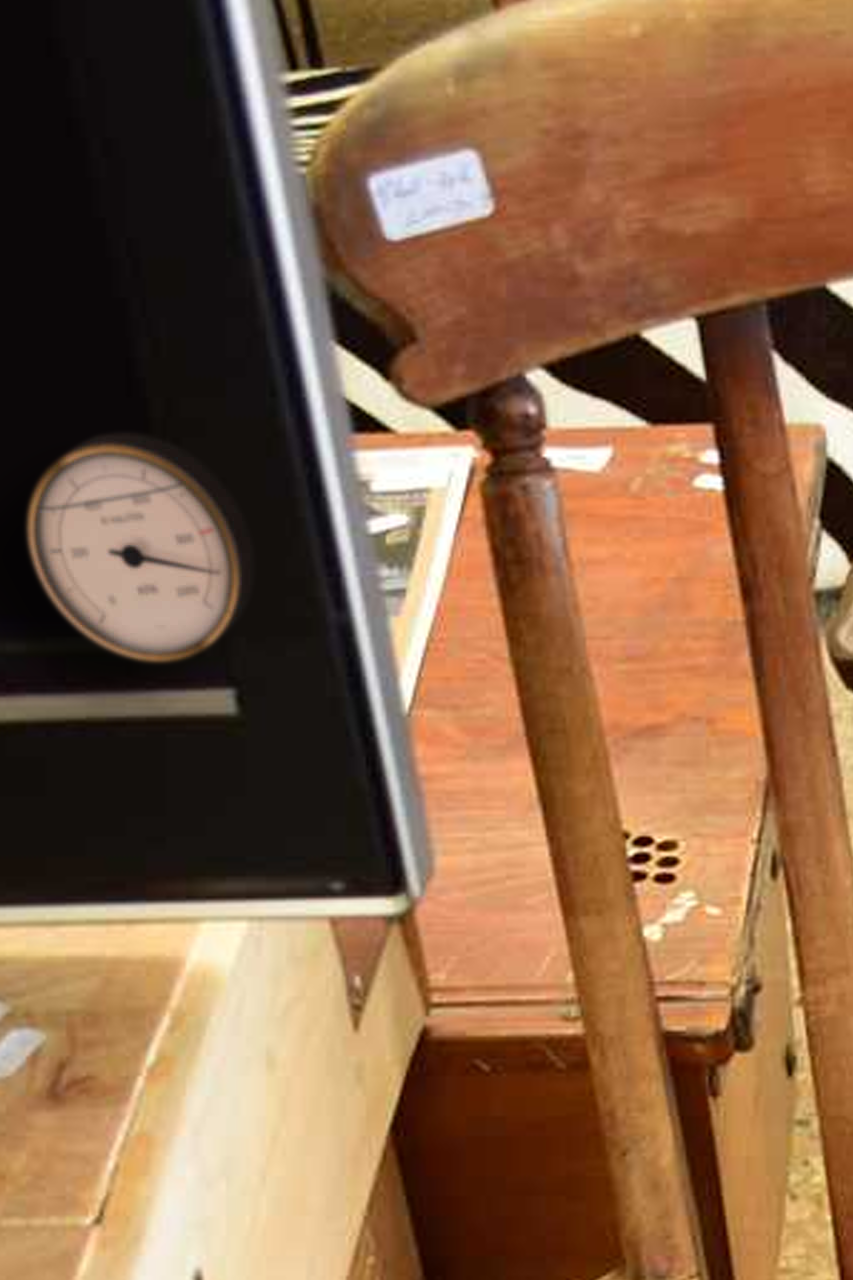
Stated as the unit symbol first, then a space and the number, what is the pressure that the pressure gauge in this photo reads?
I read kPa 900
